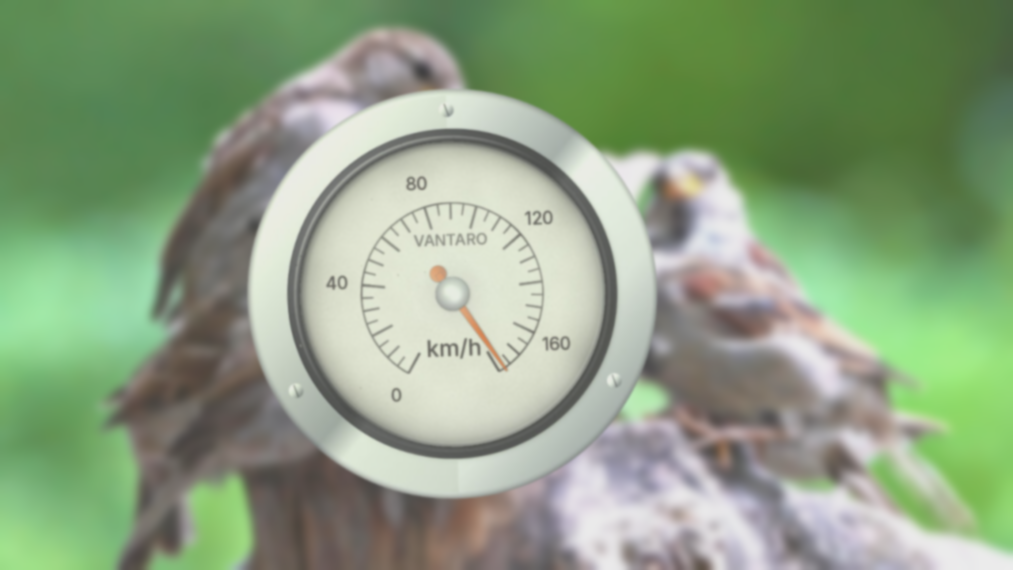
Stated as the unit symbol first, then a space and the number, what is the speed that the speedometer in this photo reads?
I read km/h 177.5
